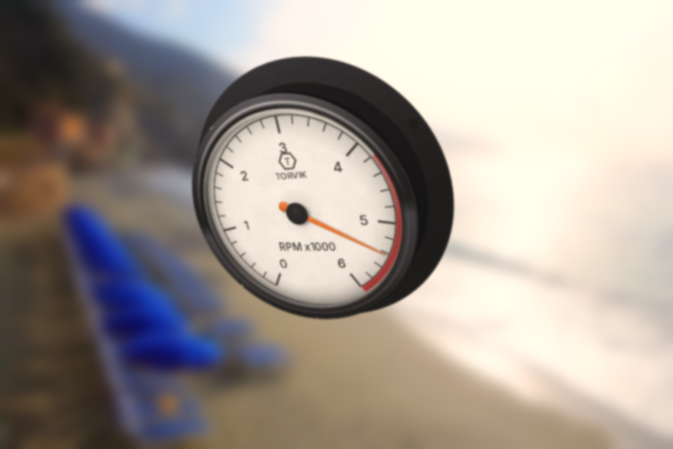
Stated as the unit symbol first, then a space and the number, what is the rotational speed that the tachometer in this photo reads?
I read rpm 5400
